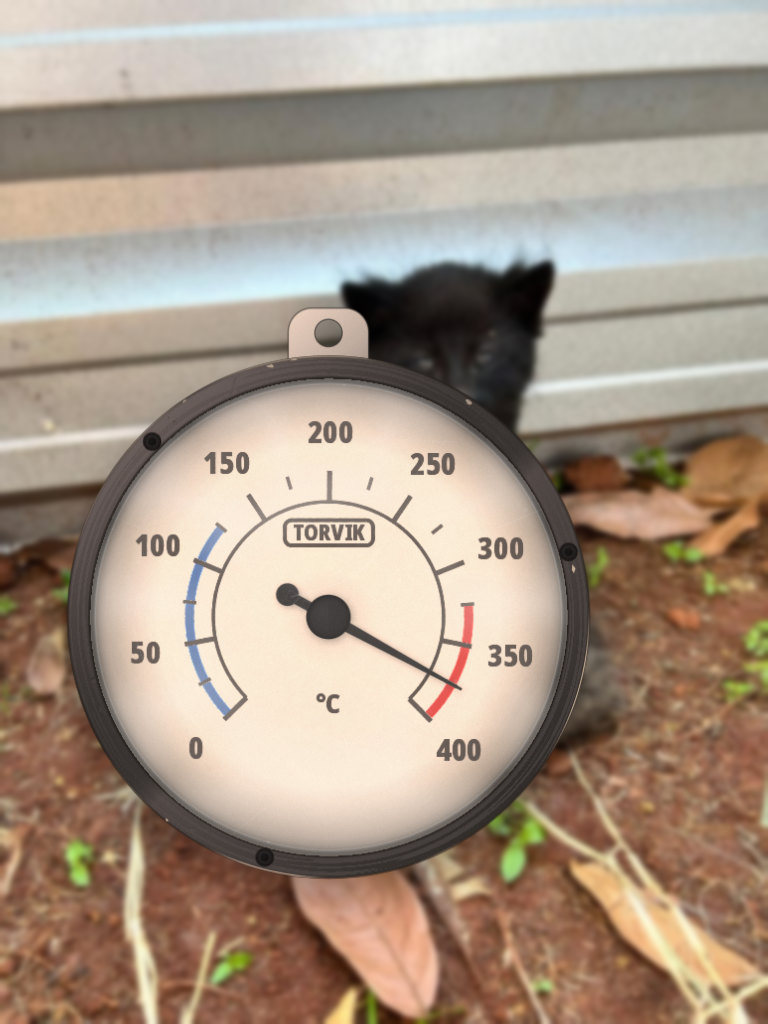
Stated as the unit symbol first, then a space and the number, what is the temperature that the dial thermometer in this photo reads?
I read °C 375
